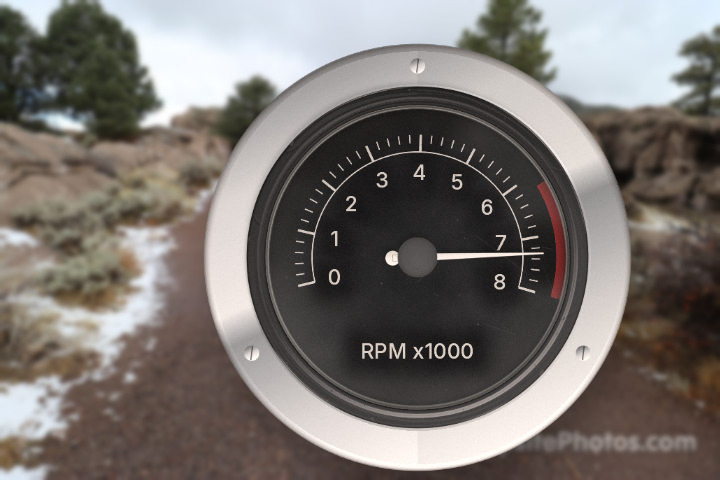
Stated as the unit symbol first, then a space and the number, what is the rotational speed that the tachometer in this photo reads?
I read rpm 7300
